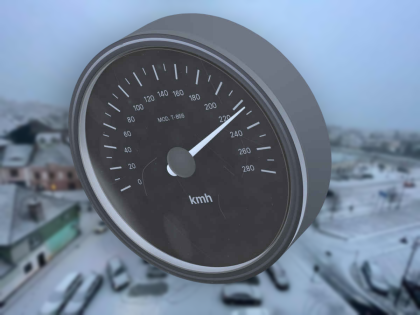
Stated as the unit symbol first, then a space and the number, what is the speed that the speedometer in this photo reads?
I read km/h 225
